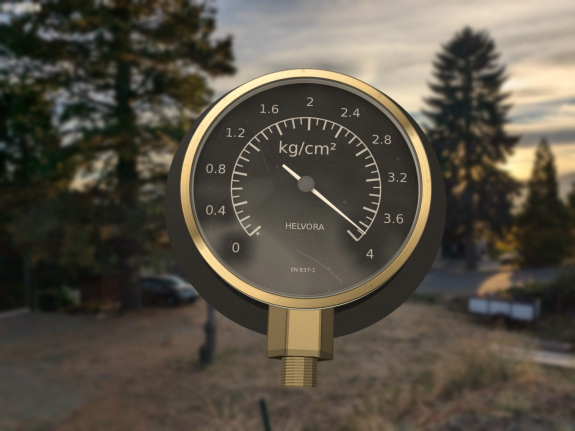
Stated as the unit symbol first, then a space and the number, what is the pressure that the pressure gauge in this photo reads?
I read kg/cm² 3.9
